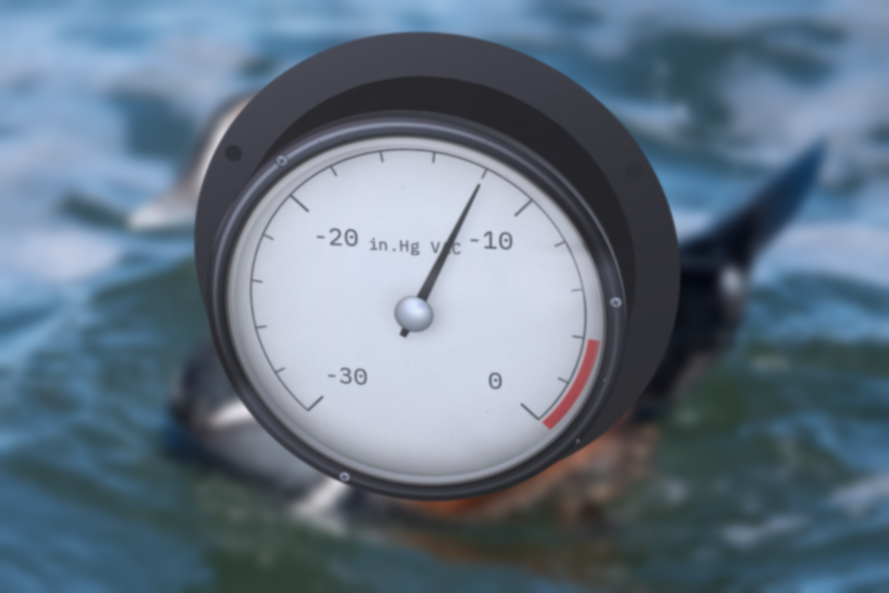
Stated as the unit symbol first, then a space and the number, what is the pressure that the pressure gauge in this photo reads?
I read inHg -12
